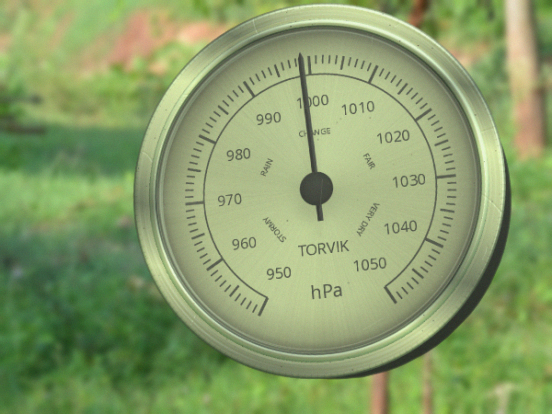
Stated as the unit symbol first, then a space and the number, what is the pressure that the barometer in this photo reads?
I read hPa 999
